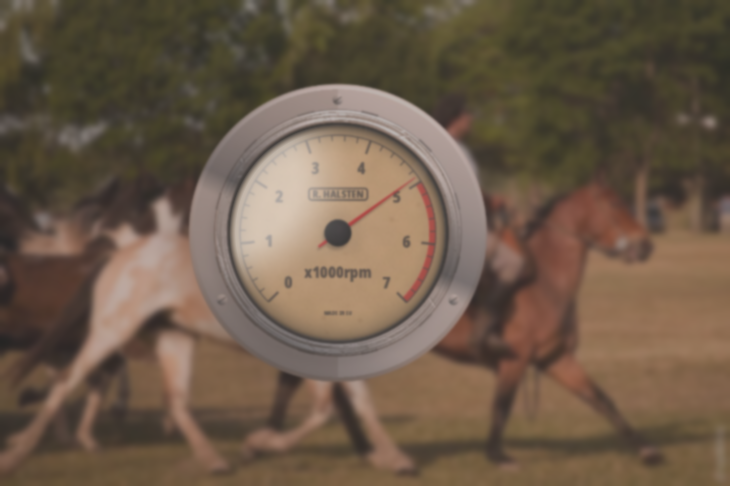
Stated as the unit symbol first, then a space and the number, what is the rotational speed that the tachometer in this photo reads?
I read rpm 4900
